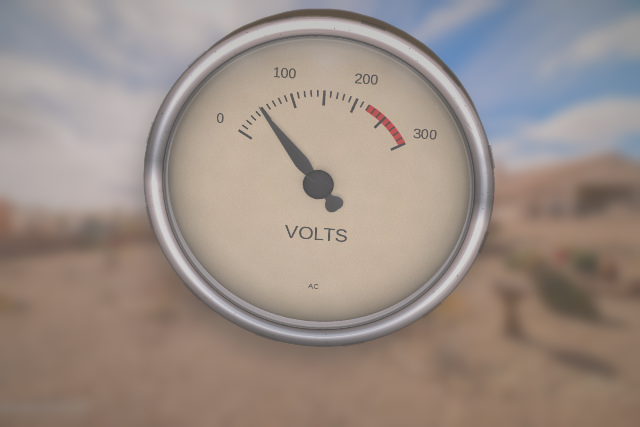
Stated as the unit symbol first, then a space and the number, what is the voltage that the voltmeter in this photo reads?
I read V 50
